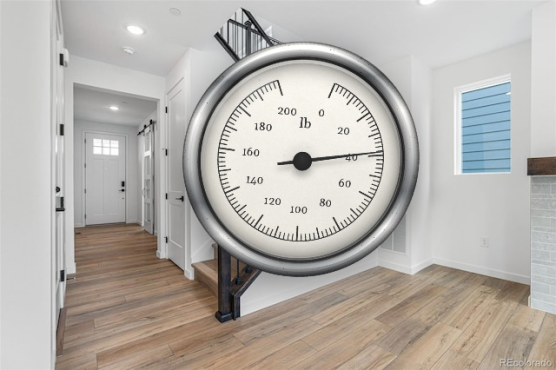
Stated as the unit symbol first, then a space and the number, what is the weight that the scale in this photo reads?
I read lb 38
